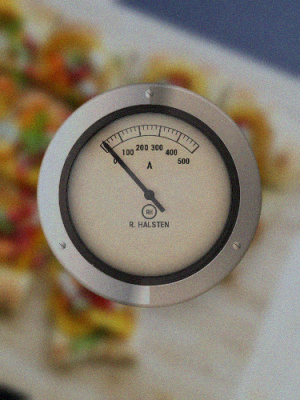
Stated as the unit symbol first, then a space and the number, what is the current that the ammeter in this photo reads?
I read A 20
